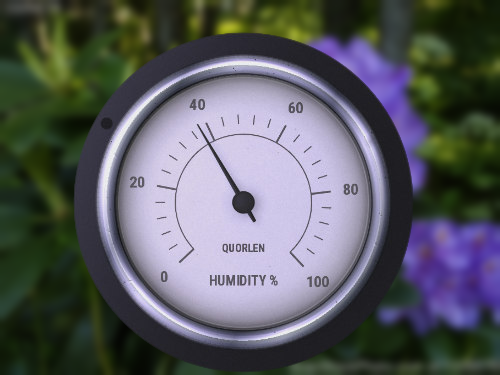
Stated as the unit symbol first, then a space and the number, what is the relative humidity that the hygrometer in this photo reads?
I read % 38
